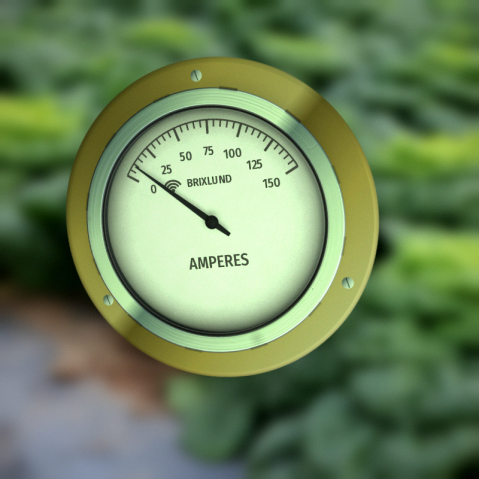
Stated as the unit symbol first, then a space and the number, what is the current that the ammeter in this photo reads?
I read A 10
